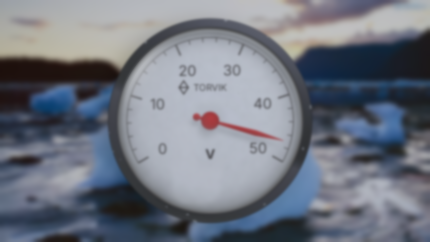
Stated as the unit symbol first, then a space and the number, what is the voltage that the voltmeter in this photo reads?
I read V 47
